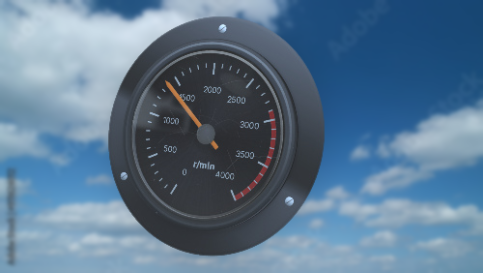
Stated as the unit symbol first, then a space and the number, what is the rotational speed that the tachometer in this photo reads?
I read rpm 1400
